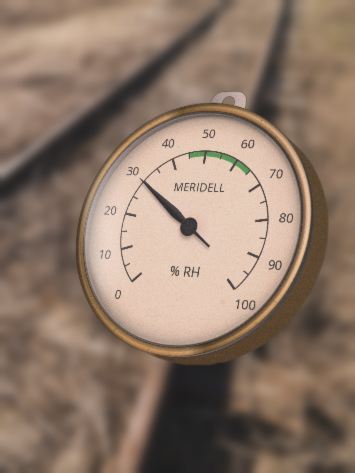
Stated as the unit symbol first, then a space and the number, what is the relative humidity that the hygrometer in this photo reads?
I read % 30
